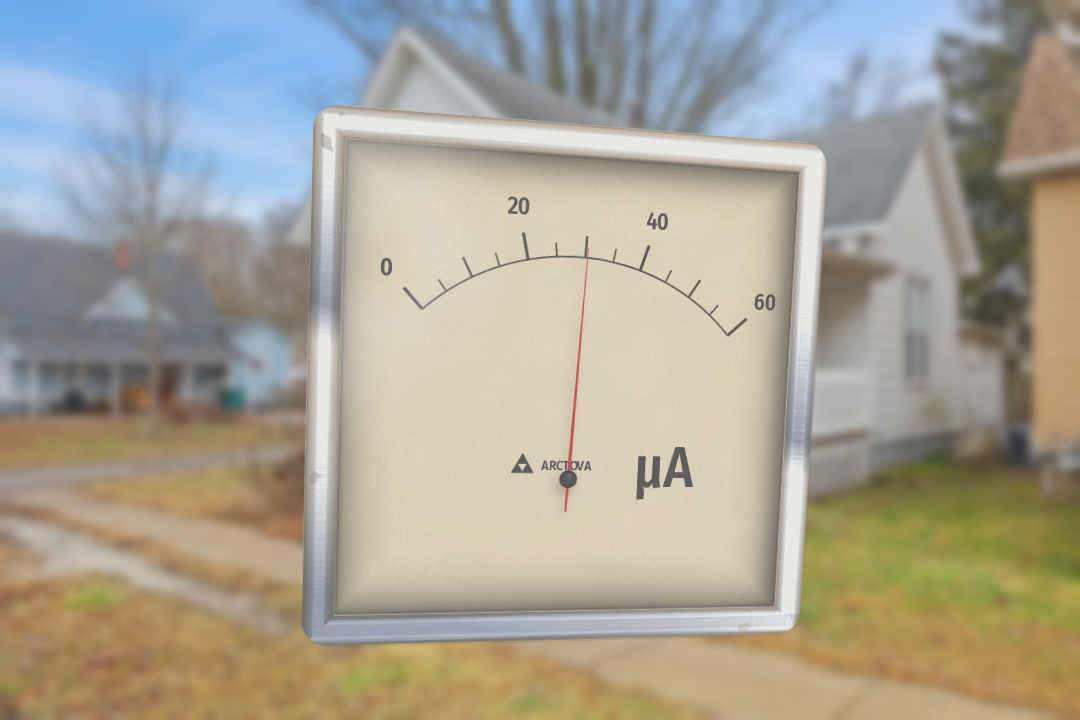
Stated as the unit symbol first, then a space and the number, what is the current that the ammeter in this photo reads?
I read µA 30
